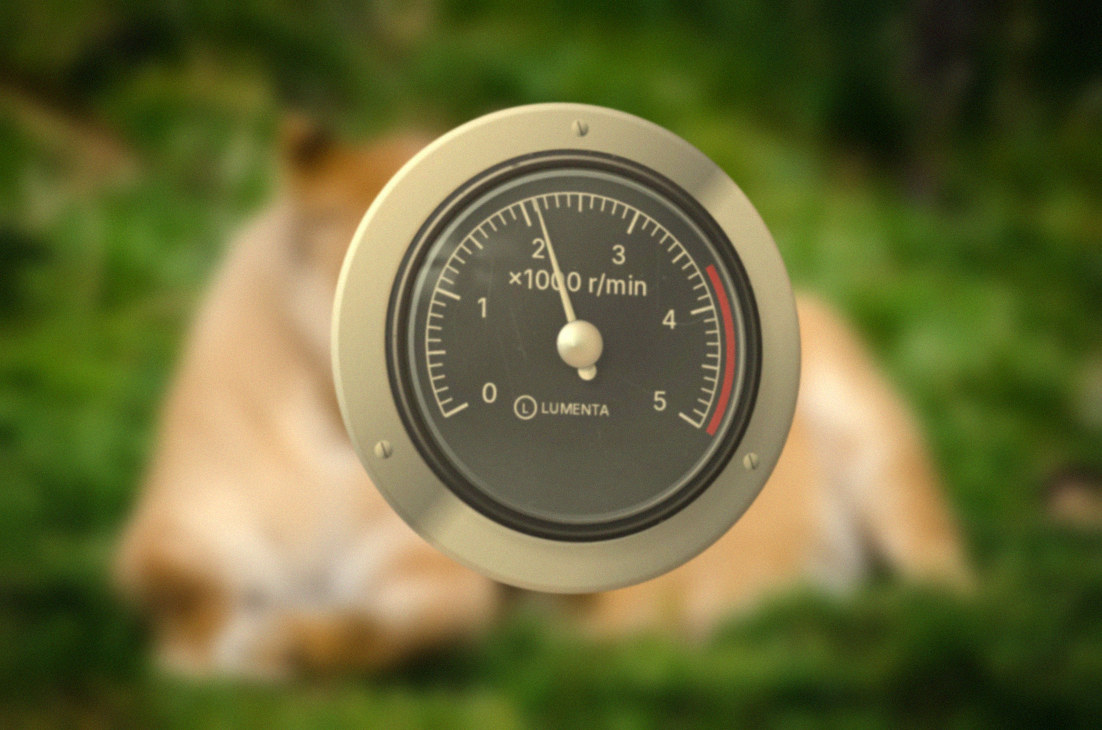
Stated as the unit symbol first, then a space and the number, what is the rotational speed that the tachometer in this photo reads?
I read rpm 2100
